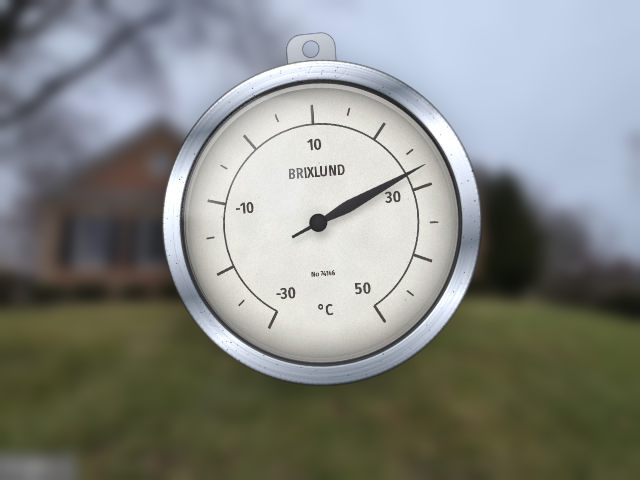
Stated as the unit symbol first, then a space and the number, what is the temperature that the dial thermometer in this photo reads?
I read °C 27.5
